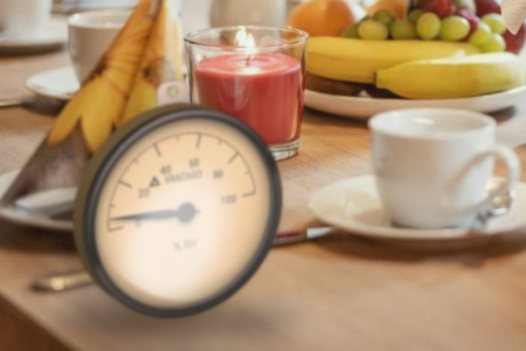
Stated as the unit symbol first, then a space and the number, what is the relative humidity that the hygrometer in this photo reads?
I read % 5
